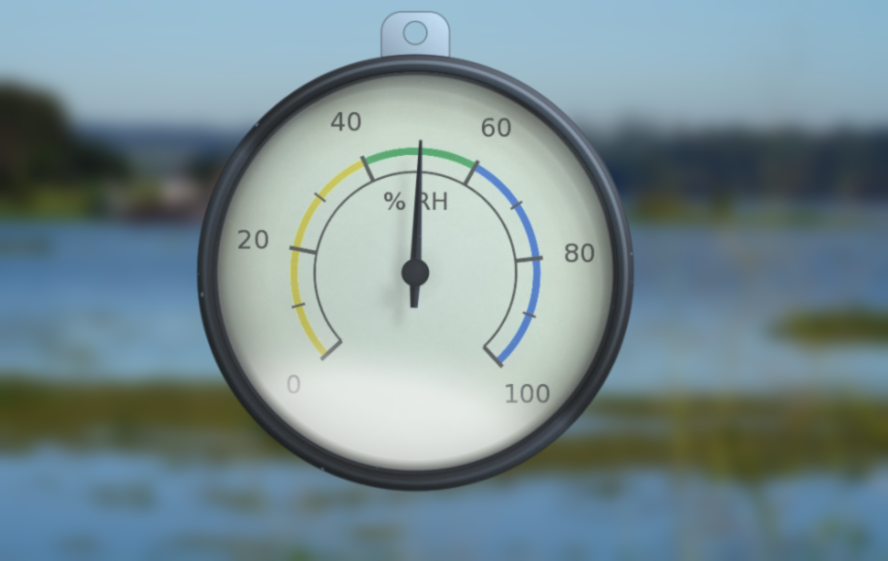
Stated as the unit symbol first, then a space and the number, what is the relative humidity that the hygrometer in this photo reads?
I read % 50
